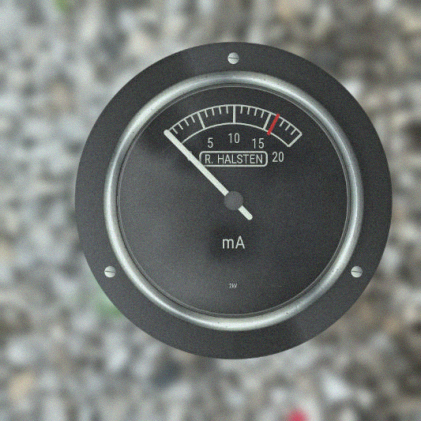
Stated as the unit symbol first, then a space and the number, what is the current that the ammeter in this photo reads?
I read mA 0
